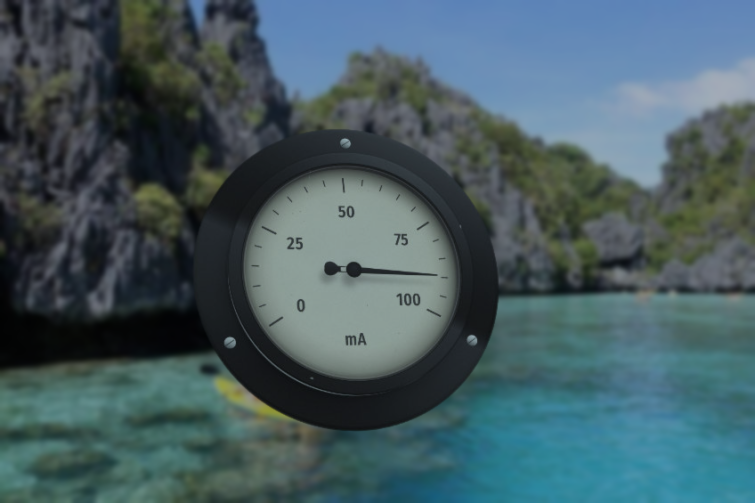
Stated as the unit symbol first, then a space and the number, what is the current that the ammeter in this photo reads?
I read mA 90
